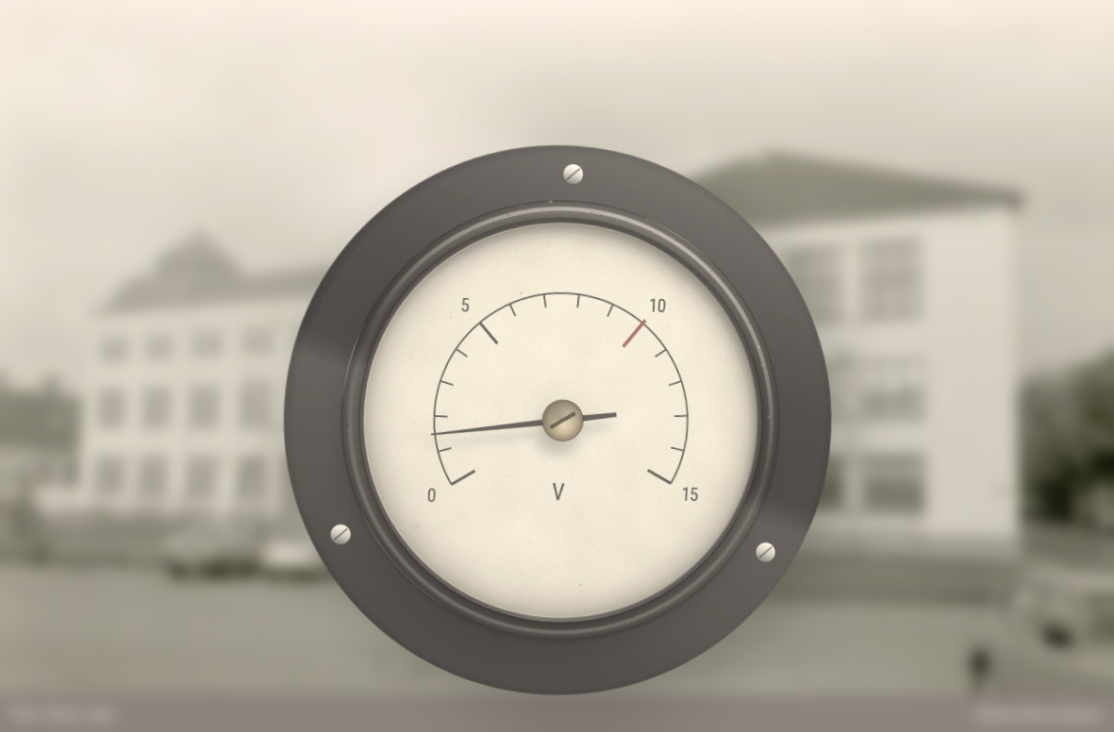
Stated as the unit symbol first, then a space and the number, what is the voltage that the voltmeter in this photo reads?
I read V 1.5
